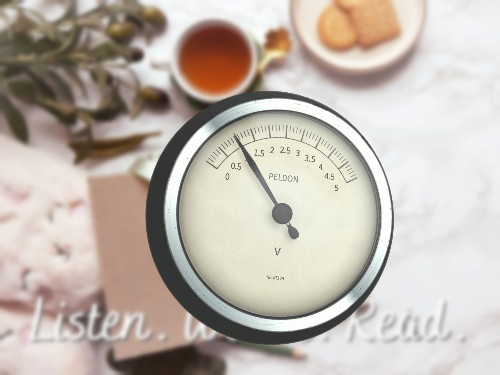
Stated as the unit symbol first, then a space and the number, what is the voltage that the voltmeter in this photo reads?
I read V 1
